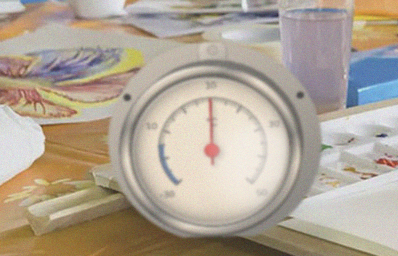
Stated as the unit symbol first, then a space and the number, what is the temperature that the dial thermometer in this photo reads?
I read °C 10
